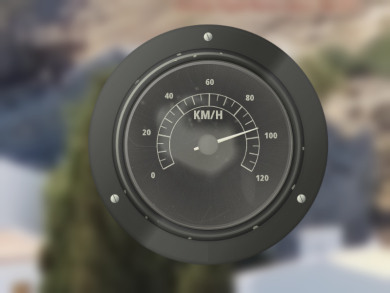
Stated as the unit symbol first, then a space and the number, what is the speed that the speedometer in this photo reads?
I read km/h 95
